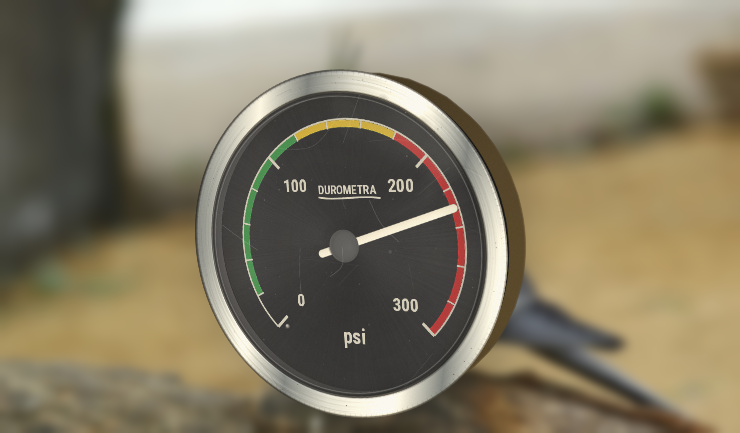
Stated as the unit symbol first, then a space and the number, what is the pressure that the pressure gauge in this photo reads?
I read psi 230
